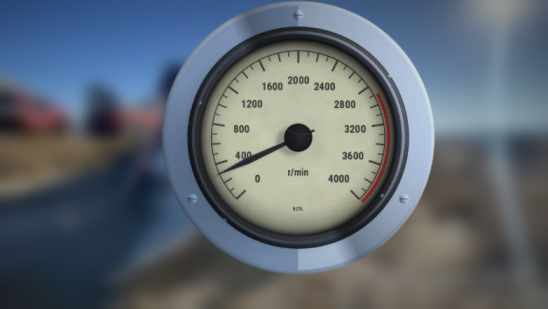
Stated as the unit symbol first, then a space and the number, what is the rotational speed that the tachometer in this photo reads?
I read rpm 300
